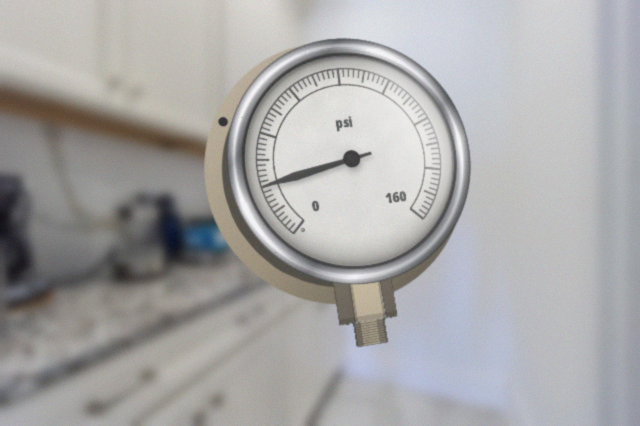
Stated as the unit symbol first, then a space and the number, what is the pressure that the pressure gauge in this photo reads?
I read psi 20
